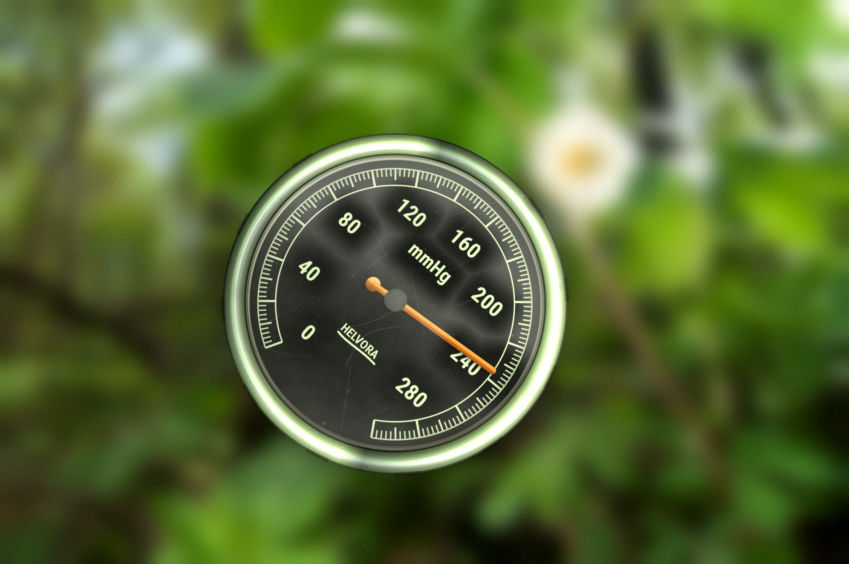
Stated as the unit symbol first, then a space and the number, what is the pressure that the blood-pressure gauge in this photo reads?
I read mmHg 236
